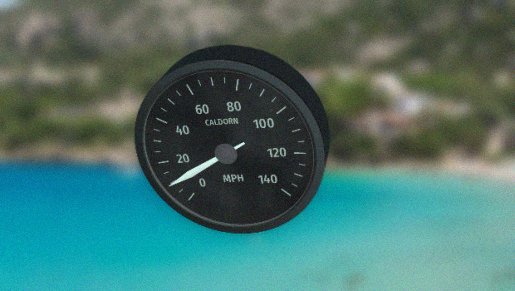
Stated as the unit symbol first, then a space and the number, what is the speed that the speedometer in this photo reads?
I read mph 10
